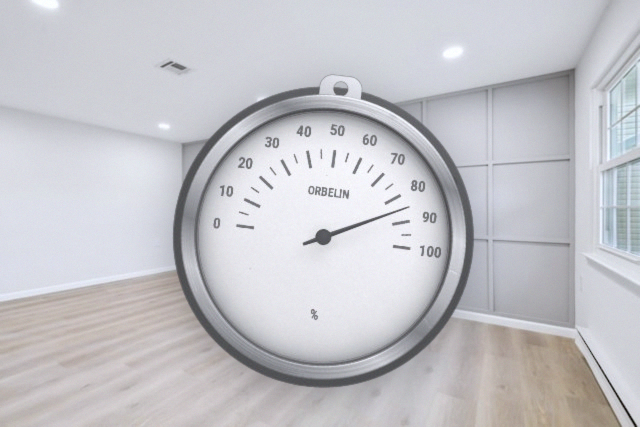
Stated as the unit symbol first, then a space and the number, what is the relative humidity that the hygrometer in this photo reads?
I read % 85
